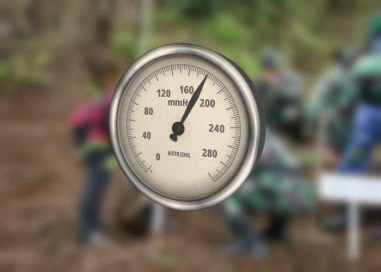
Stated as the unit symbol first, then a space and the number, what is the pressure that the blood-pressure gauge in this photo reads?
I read mmHg 180
